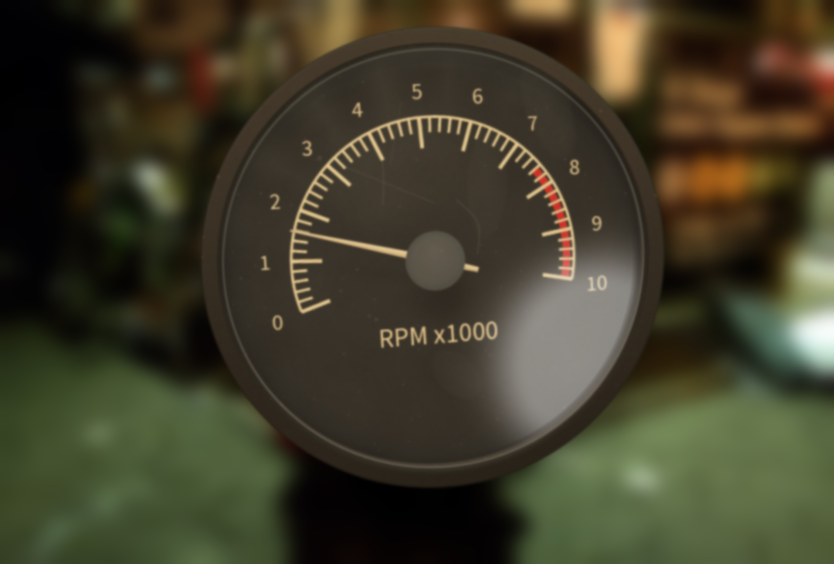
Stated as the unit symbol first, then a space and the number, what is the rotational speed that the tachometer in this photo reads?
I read rpm 1600
